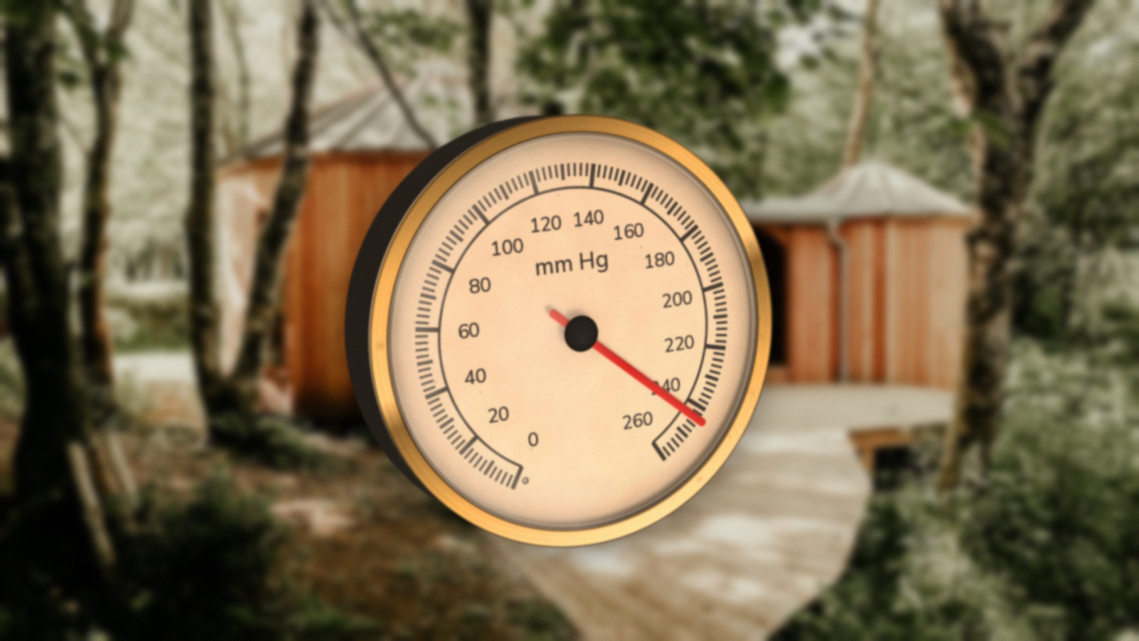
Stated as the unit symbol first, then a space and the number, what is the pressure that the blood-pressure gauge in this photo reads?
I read mmHg 244
